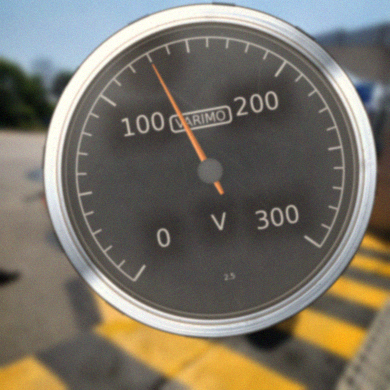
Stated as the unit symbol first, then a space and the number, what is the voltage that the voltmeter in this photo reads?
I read V 130
